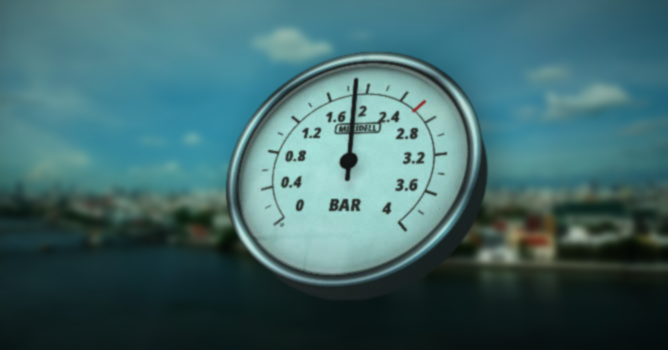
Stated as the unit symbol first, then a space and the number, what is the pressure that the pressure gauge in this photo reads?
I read bar 1.9
